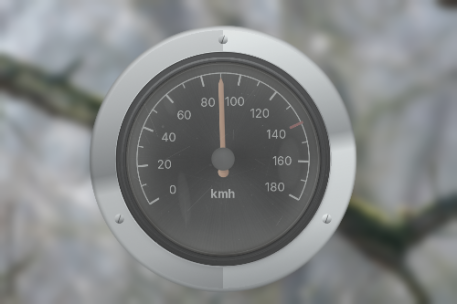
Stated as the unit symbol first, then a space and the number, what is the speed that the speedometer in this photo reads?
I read km/h 90
